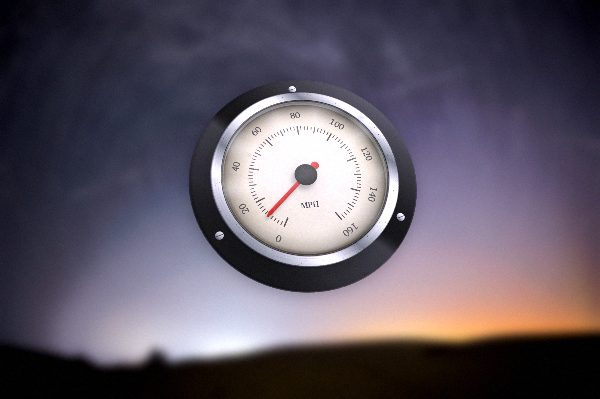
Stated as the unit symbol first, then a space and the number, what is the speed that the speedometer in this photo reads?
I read mph 10
